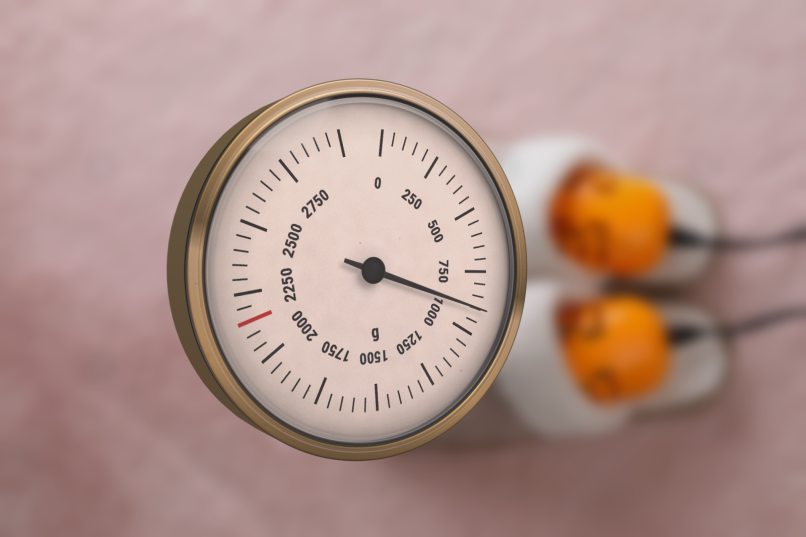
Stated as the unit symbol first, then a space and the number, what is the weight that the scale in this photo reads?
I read g 900
